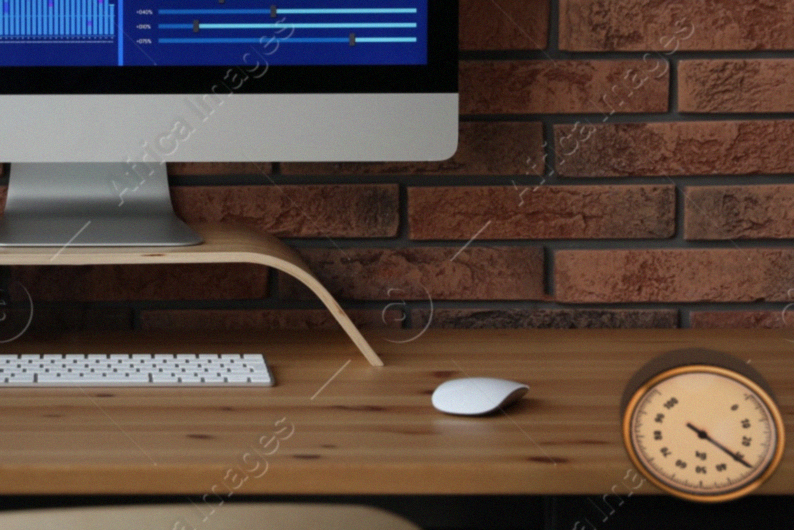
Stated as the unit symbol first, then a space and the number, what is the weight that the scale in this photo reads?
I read kg 30
